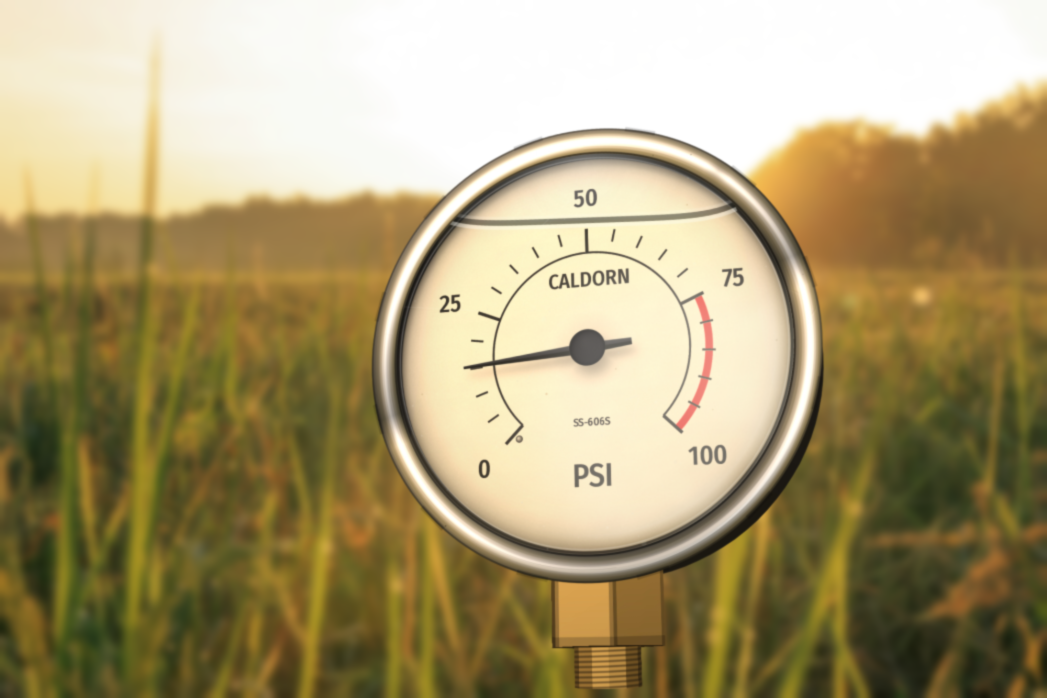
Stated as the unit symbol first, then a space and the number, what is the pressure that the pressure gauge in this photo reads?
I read psi 15
